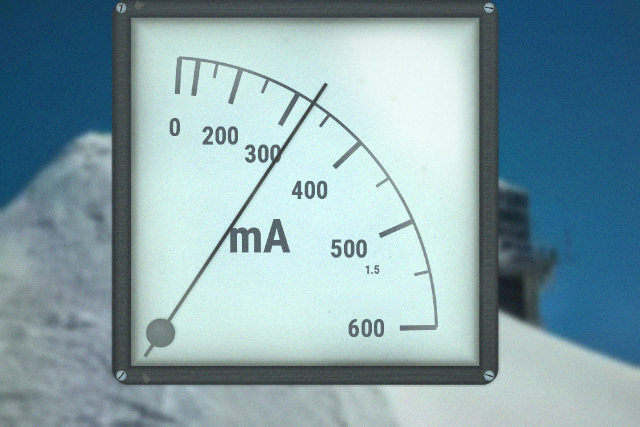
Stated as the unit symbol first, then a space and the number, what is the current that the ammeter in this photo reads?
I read mA 325
